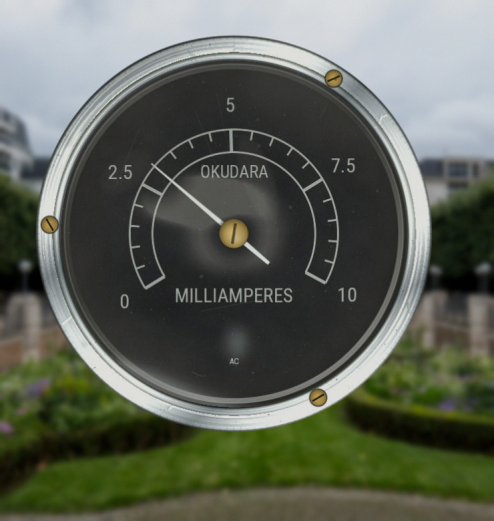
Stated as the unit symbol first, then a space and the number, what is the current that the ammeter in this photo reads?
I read mA 3
